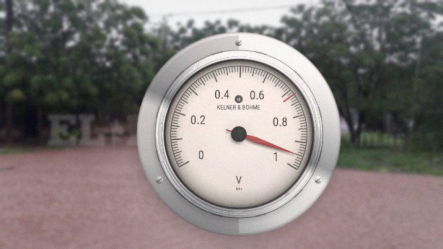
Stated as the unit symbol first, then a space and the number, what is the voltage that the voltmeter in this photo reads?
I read V 0.95
